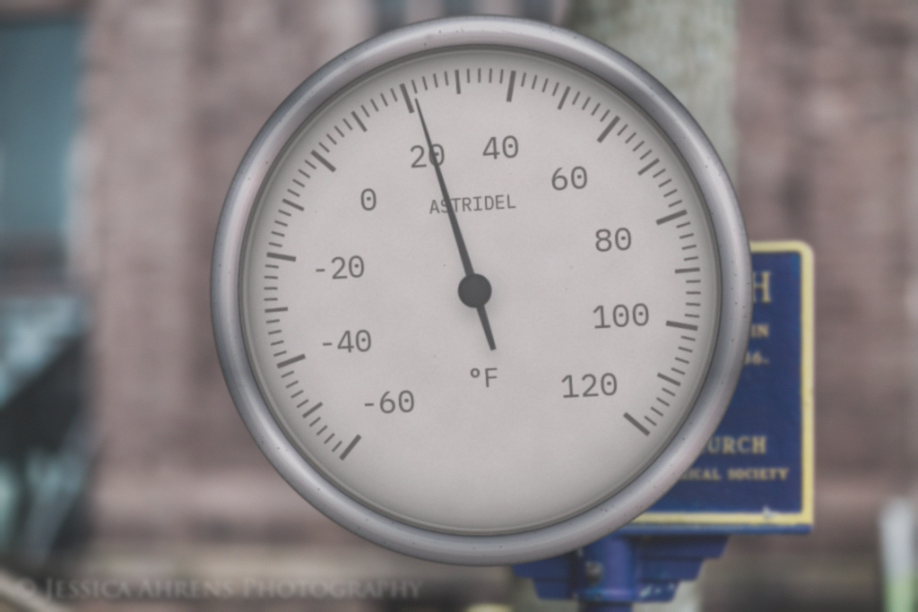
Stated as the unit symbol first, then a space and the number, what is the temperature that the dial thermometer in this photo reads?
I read °F 22
